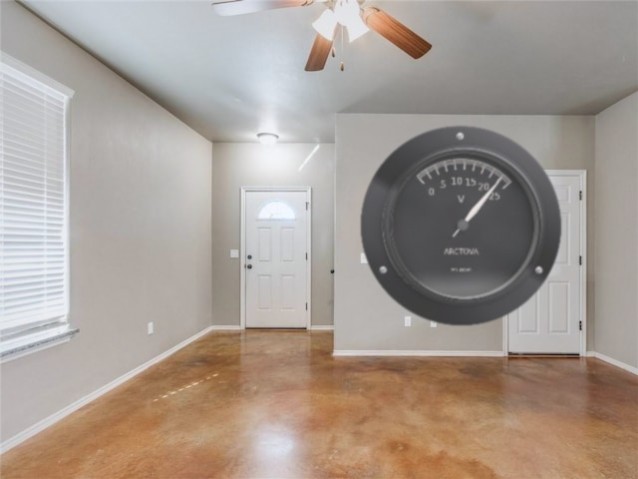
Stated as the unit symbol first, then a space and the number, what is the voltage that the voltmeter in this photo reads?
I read V 22.5
